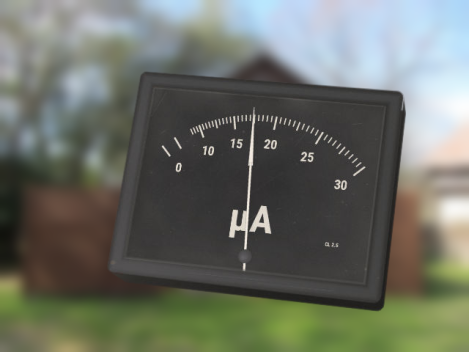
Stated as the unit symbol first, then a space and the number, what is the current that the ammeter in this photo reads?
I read µA 17.5
